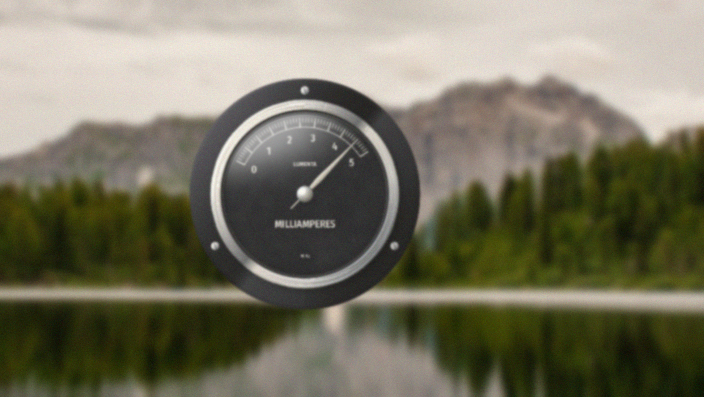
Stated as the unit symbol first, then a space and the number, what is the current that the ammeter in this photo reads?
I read mA 4.5
